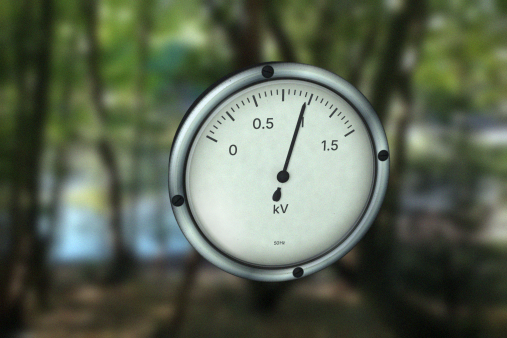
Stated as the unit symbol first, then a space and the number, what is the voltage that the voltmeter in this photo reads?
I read kV 0.95
